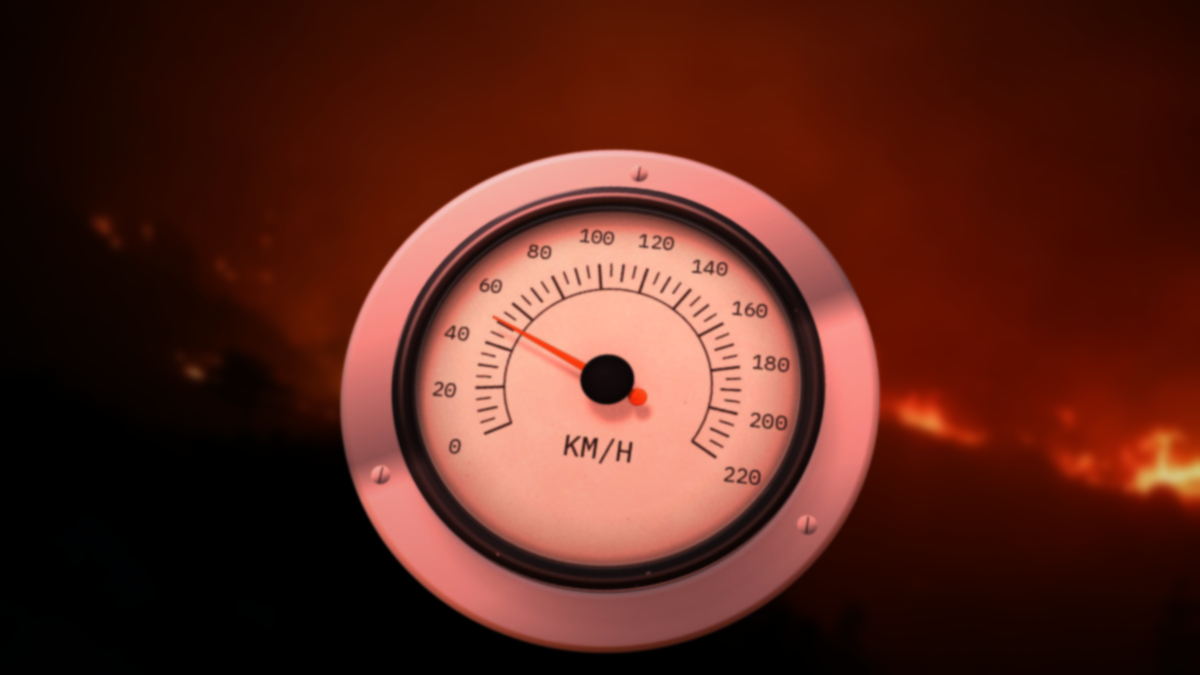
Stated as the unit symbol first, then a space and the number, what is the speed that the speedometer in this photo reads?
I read km/h 50
